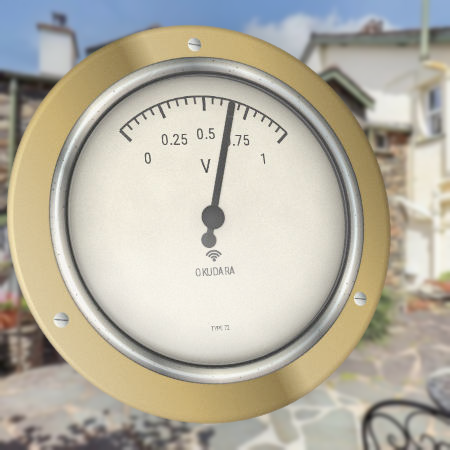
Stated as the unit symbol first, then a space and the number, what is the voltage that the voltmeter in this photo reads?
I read V 0.65
